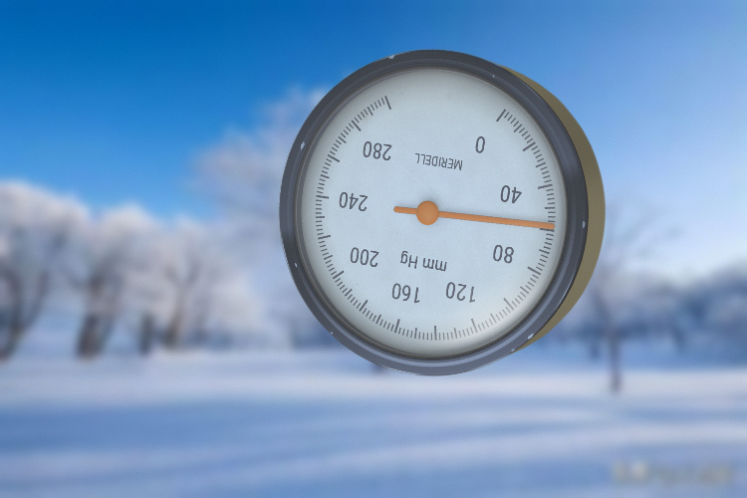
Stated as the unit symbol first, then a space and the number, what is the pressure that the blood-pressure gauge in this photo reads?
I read mmHg 58
